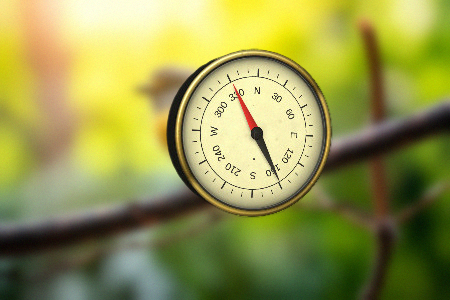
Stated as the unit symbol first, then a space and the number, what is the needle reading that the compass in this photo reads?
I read ° 330
